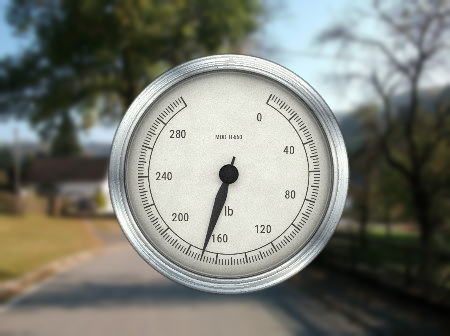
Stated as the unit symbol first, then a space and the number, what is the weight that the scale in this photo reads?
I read lb 170
